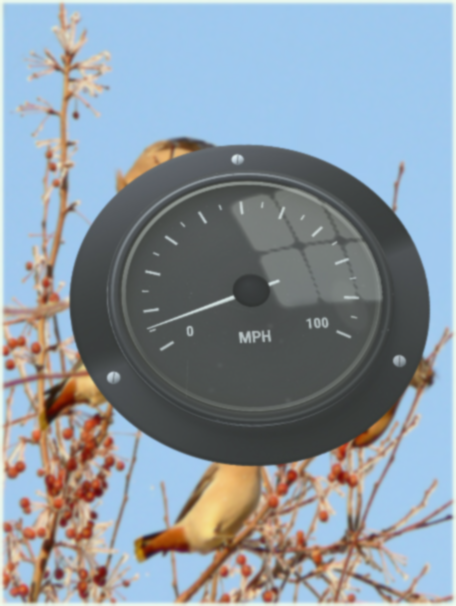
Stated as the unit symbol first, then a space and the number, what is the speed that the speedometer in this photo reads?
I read mph 5
